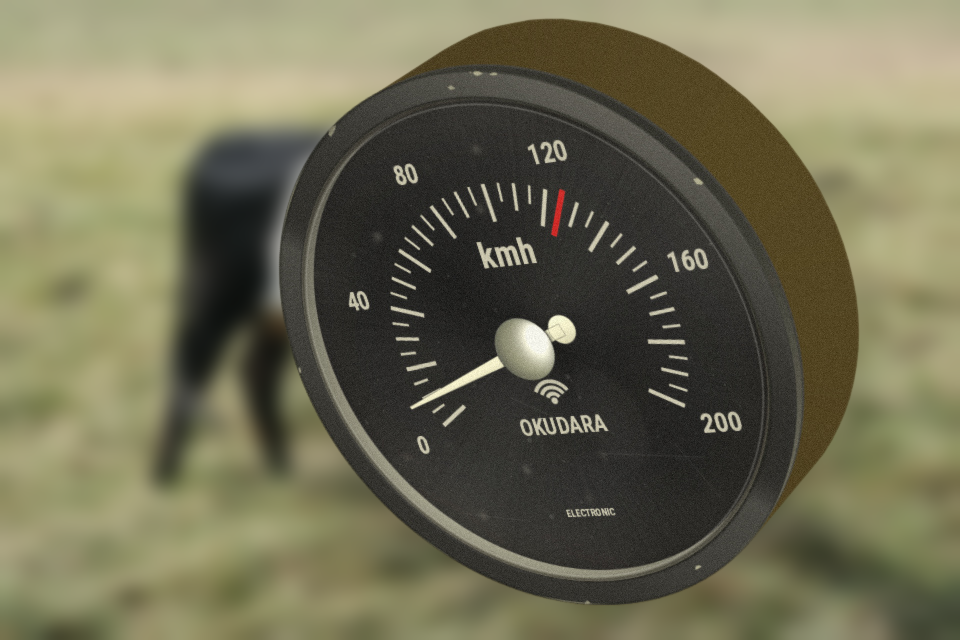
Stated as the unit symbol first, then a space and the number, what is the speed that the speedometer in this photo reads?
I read km/h 10
